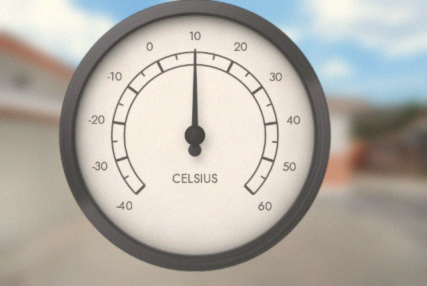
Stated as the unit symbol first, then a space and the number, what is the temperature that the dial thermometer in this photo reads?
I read °C 10
